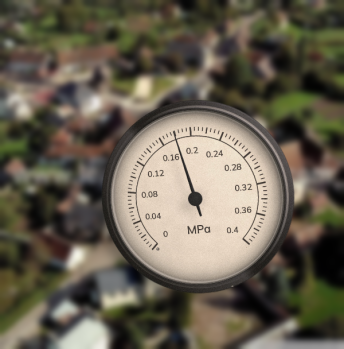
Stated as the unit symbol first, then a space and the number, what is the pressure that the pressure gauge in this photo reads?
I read MPa 0.18
